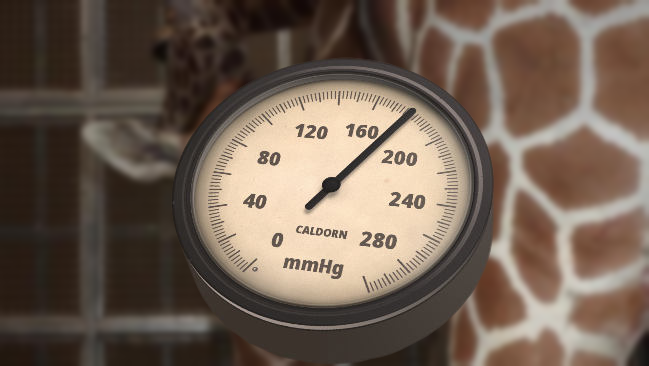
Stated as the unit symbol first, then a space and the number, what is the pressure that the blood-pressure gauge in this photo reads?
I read mmHg 180
